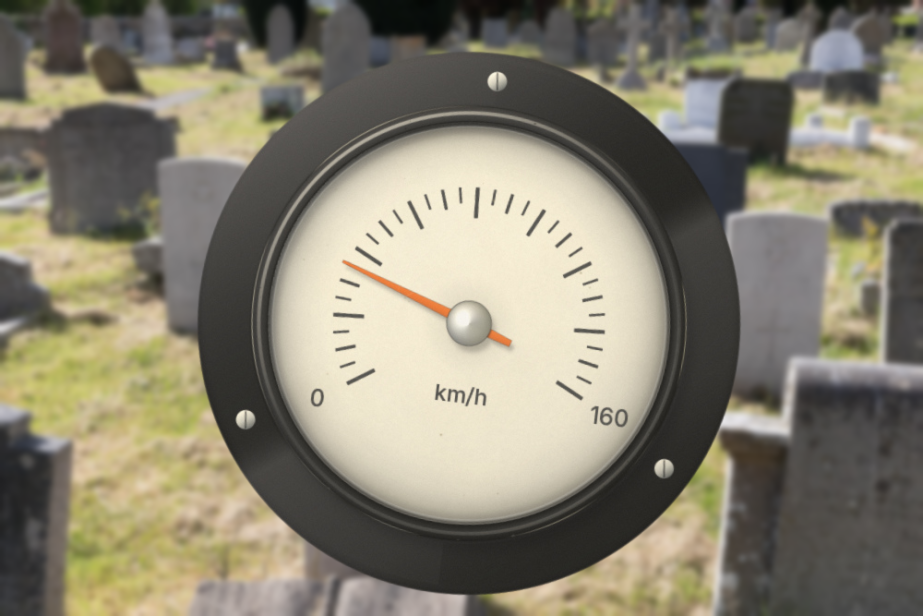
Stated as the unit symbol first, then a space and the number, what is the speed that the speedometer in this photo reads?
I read km/h 35
